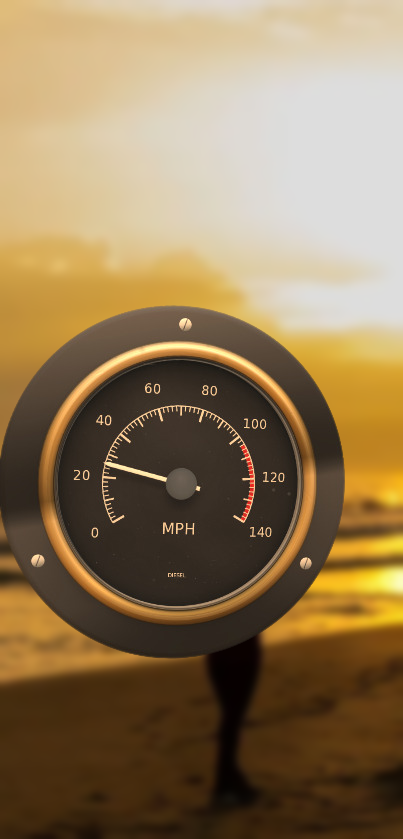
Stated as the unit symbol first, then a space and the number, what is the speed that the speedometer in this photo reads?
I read mph 26
